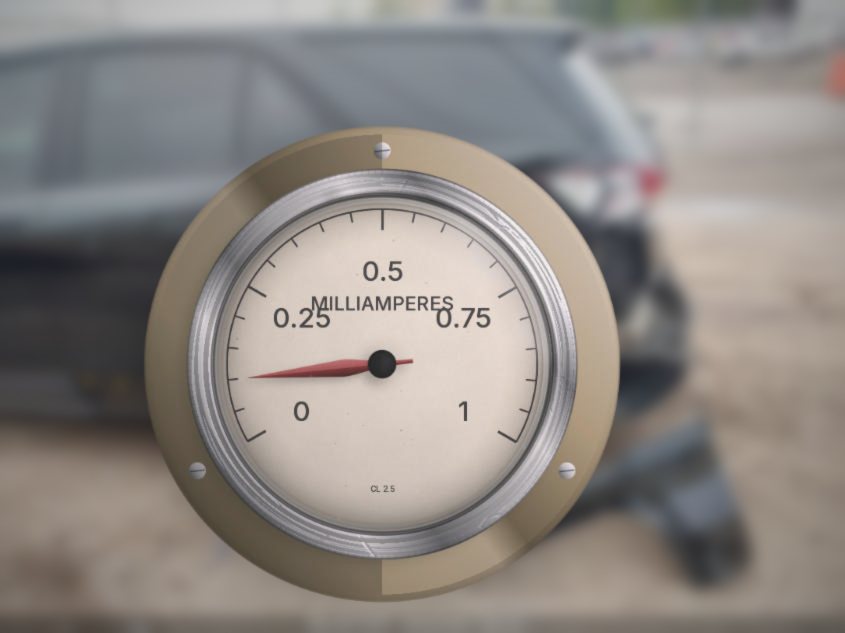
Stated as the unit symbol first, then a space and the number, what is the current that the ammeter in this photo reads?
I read mA 0.1
